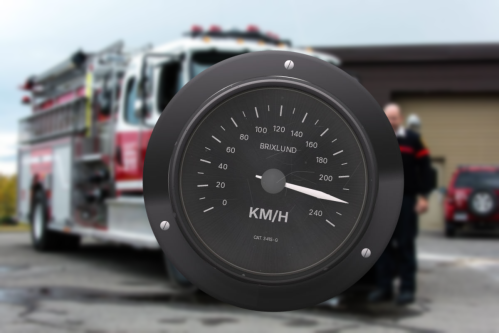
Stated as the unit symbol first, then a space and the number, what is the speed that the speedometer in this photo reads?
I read km/h 220
